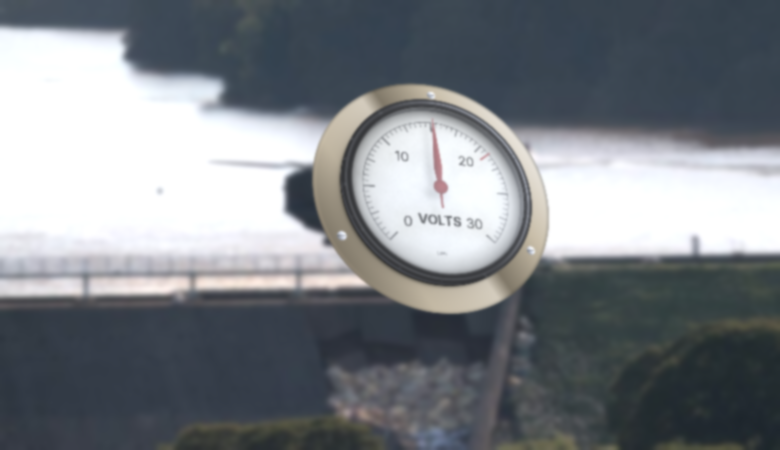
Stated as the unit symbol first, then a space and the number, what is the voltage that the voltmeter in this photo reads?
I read V 15
